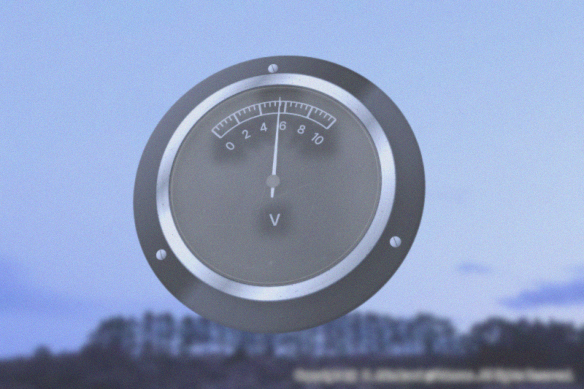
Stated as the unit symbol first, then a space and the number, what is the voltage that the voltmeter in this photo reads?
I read V 5.6
